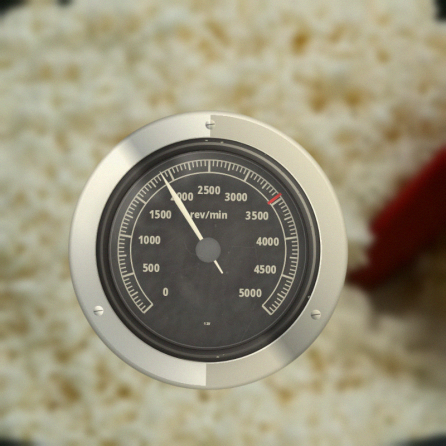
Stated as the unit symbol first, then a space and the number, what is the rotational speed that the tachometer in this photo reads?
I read rpm 1900
